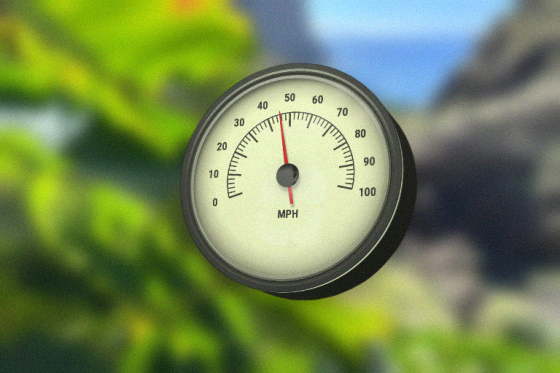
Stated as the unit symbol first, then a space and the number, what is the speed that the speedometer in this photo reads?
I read mph 46
